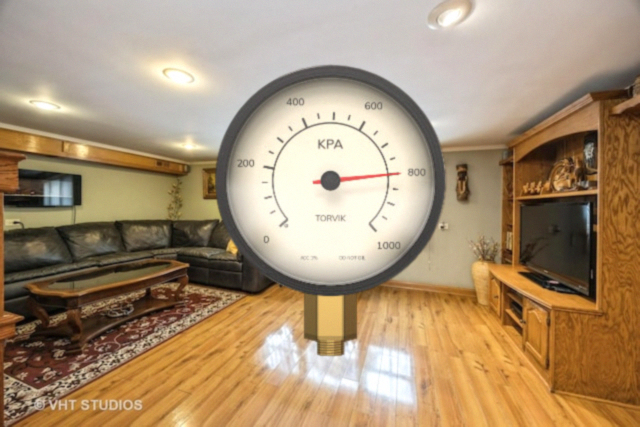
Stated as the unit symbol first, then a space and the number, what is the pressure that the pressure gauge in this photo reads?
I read kPa 800
